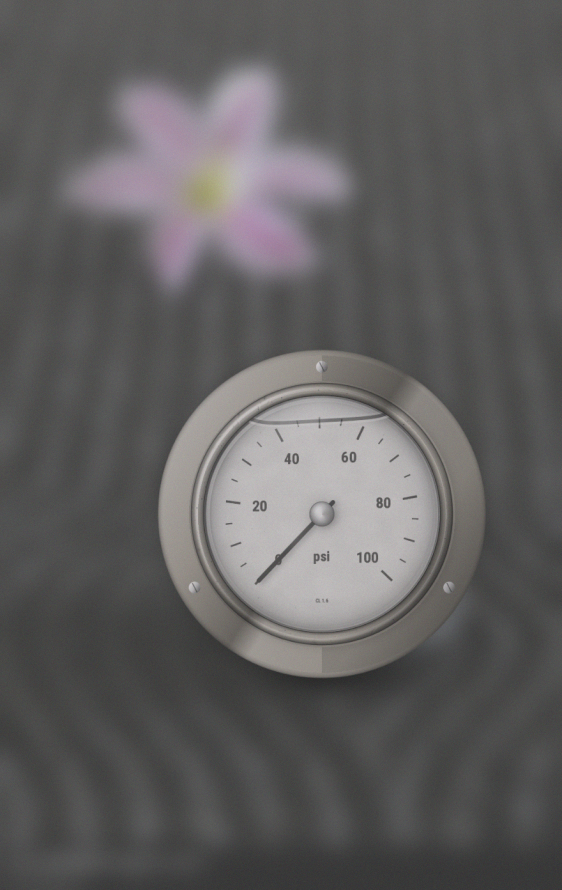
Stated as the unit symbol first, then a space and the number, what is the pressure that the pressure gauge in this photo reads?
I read psi 0
